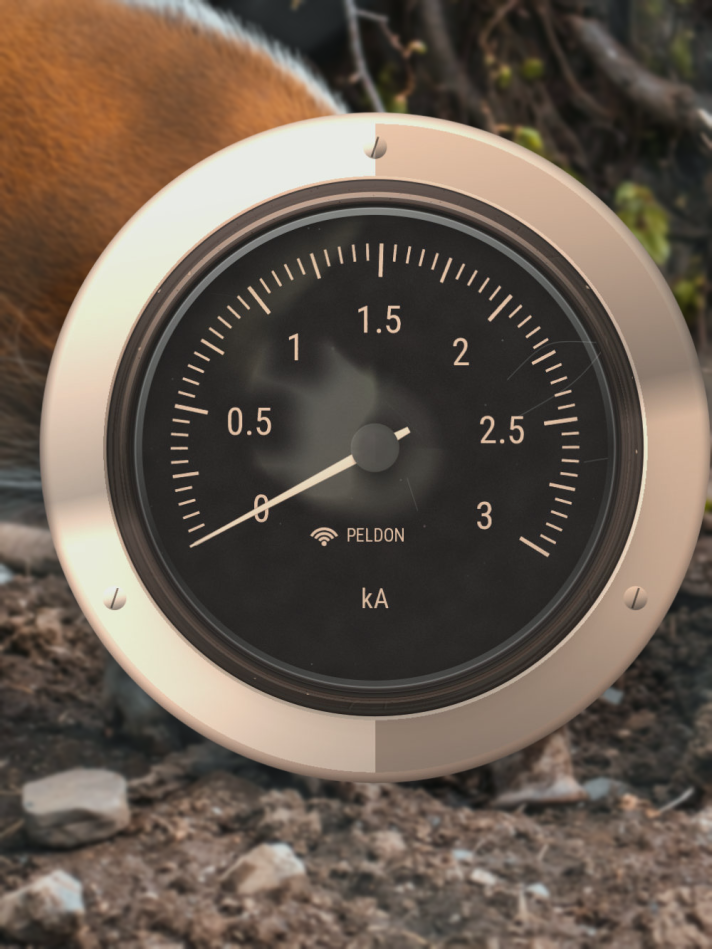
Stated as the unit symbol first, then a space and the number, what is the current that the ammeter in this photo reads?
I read kA 0
